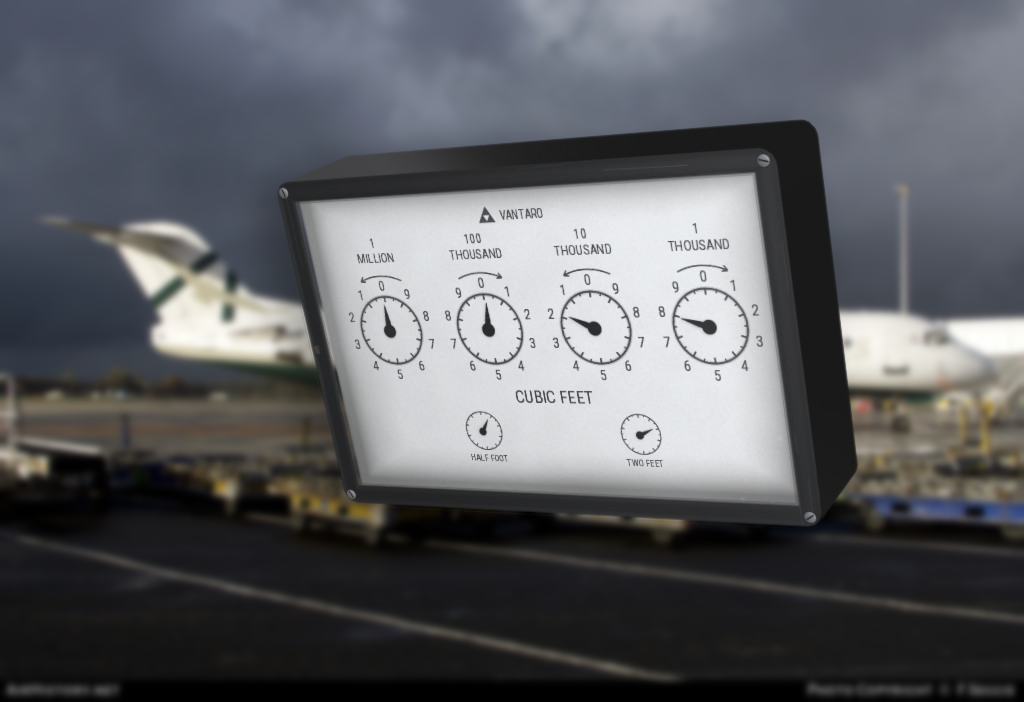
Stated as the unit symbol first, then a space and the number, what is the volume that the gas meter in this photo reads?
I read ft³ 1800
